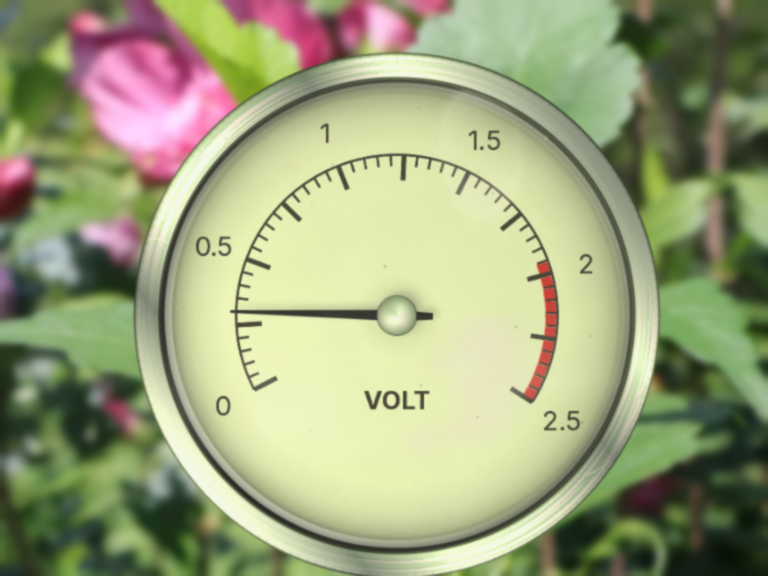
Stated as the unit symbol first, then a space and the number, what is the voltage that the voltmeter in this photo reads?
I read V 0.3
